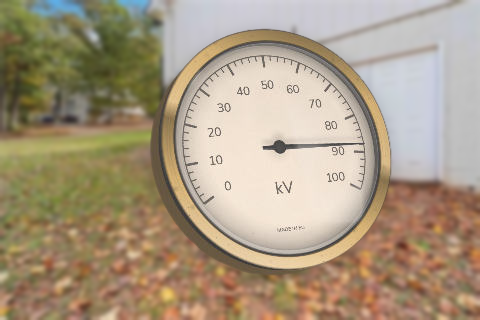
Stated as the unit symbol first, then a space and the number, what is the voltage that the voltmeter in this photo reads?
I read kV 88
